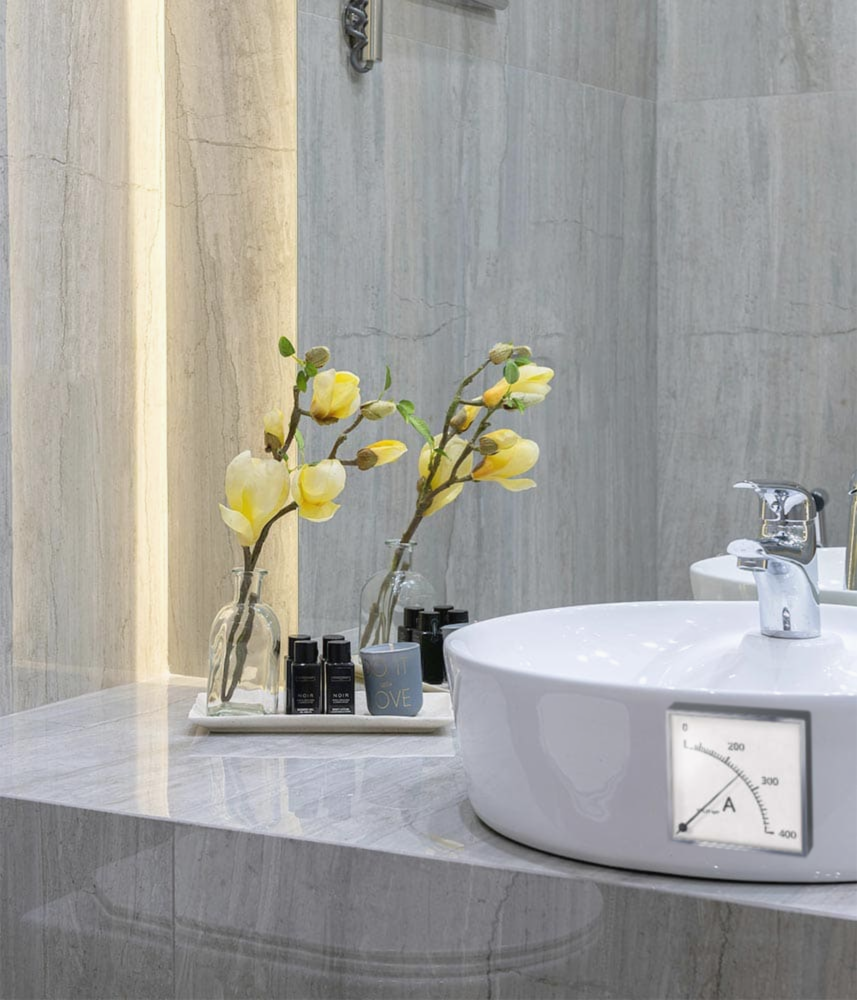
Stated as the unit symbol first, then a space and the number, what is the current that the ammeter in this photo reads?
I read A 250
